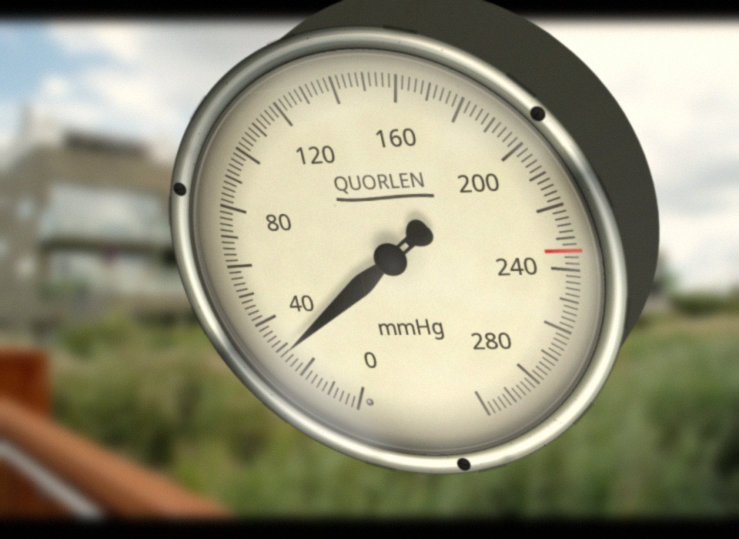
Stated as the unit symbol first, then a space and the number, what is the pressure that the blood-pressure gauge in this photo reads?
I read mmHg 28
